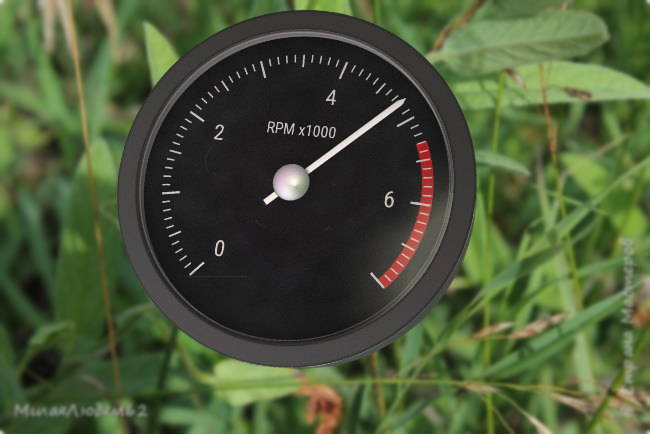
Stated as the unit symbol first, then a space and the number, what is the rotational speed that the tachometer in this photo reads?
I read rpm 4800
